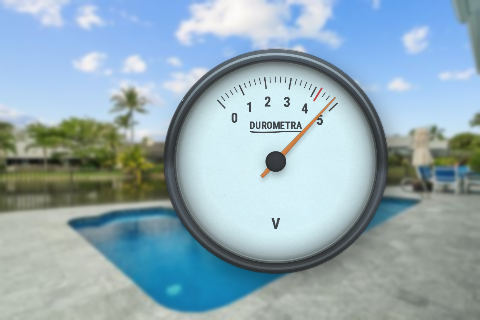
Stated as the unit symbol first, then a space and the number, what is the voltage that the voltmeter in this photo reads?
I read V 4.8
